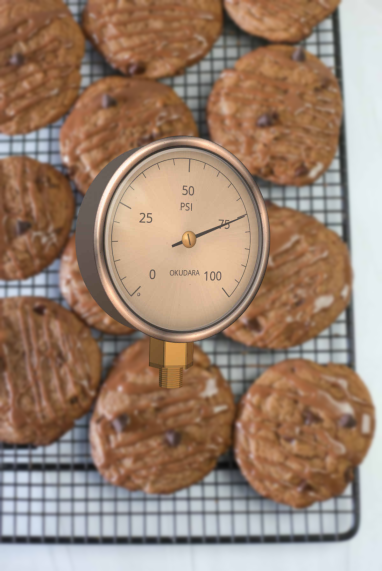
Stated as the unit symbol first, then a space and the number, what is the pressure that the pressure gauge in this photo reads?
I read psi 75
